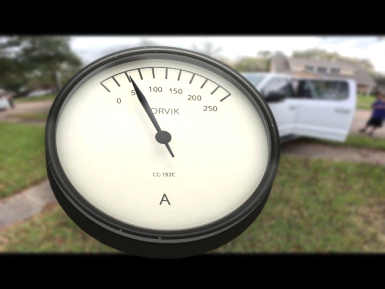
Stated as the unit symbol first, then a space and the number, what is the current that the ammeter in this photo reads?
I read A 50
